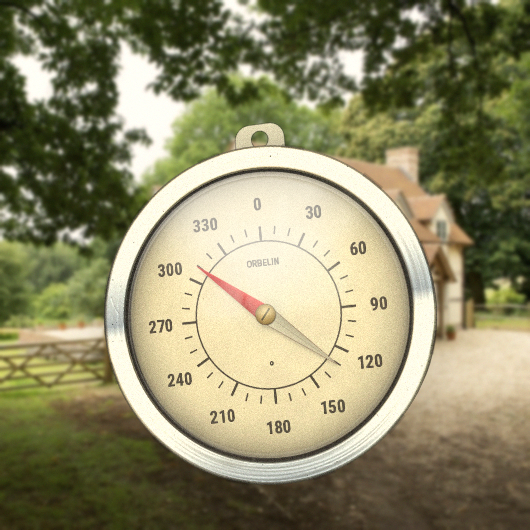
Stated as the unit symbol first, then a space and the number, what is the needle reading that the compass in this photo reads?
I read ° 310
